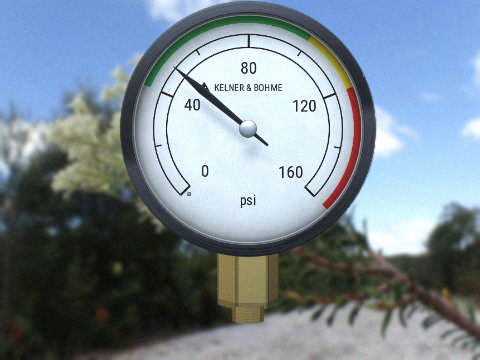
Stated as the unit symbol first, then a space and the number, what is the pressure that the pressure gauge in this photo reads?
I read psi 50
